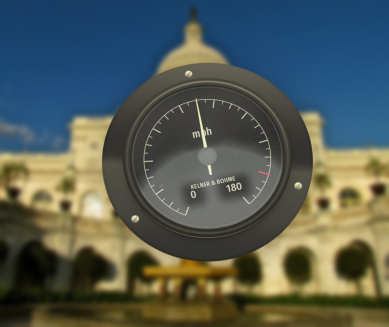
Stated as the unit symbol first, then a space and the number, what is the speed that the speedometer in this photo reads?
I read mph 90
